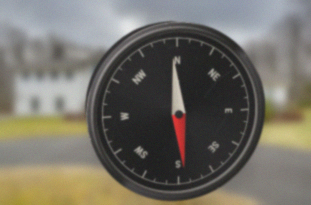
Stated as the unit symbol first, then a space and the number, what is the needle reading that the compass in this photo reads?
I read ° 175
